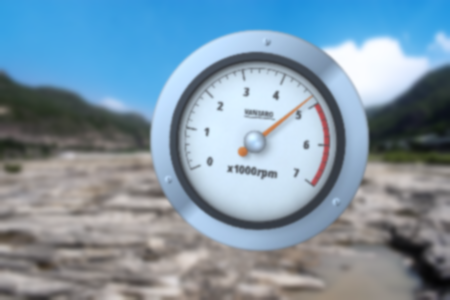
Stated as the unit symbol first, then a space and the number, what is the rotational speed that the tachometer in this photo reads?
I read rpm 4800
